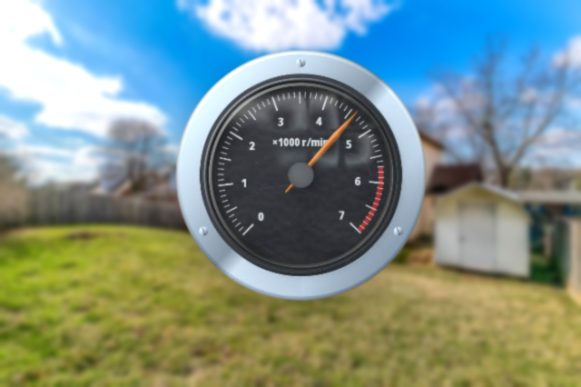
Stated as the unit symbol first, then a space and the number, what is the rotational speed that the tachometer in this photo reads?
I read rpm 4600
